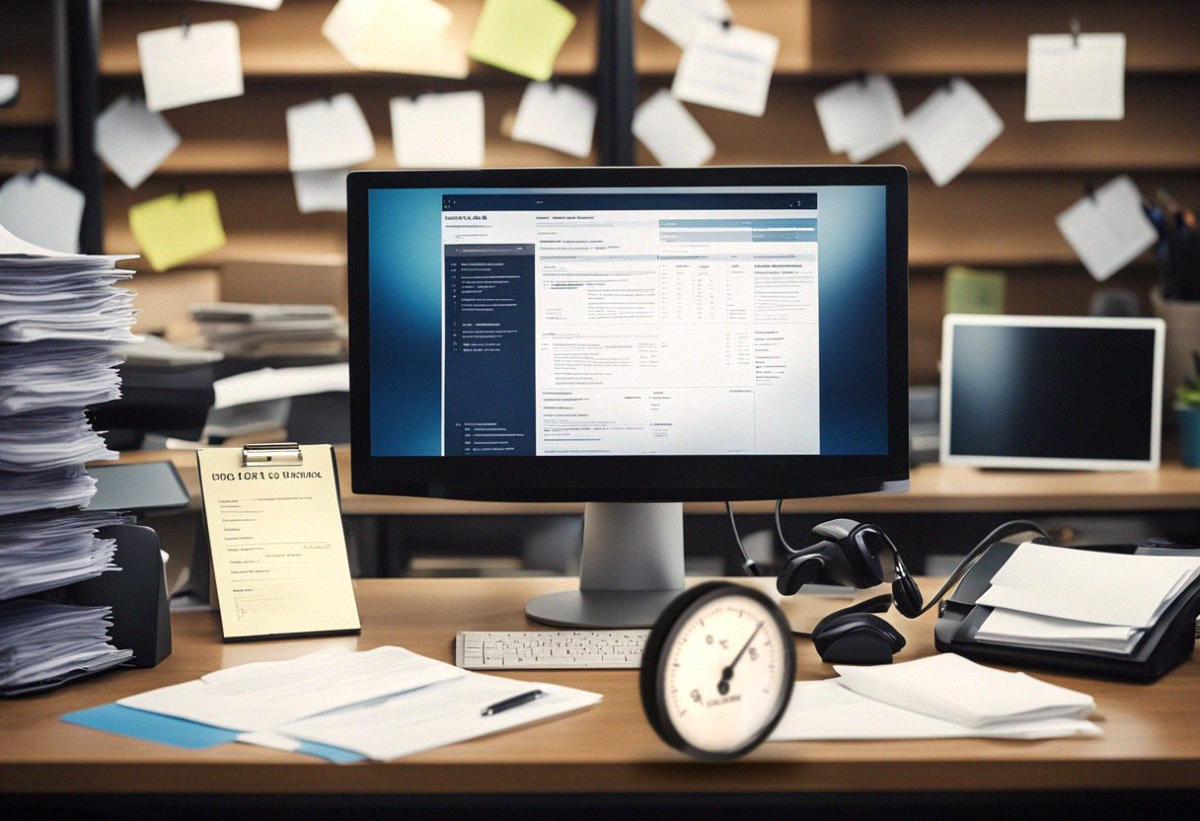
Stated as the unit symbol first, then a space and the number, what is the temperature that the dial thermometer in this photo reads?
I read °C 30
